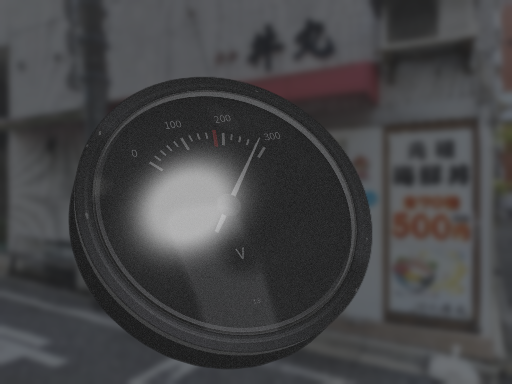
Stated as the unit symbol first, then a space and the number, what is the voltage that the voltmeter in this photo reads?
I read V 280
